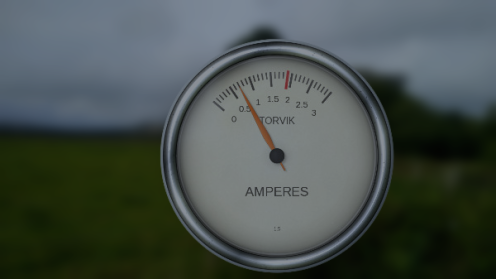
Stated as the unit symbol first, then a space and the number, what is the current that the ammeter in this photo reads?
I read A 0.7
